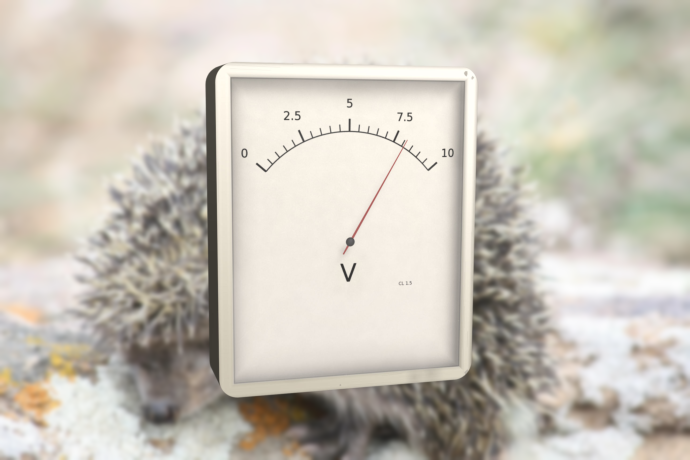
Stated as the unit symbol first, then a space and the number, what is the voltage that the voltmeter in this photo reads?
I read V 8
